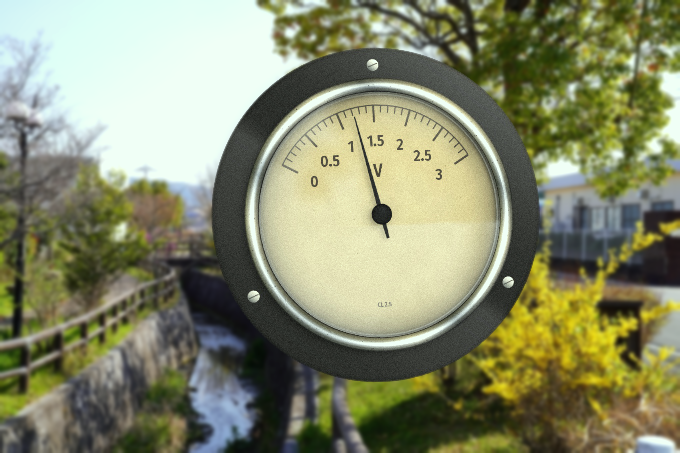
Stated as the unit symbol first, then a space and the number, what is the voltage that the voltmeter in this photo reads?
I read V 1.2
